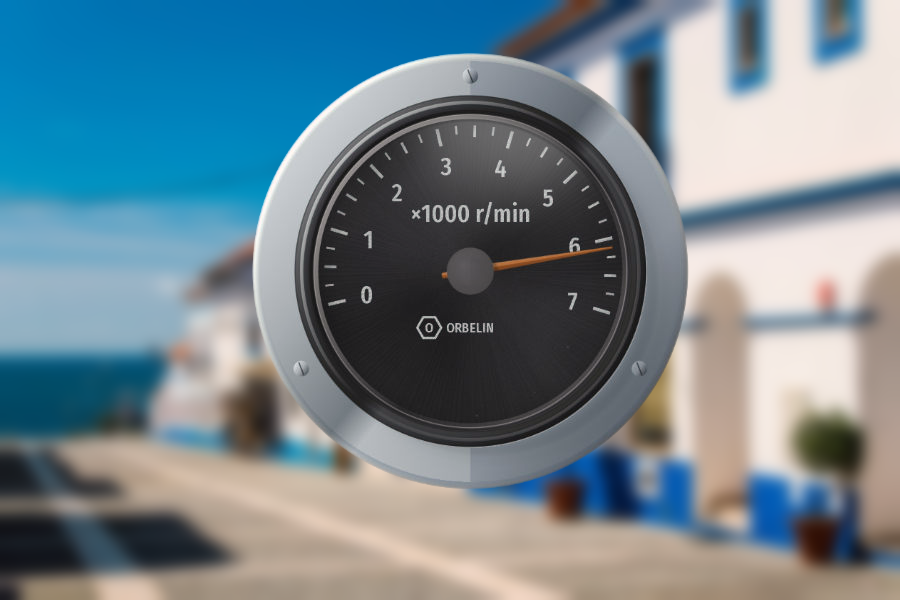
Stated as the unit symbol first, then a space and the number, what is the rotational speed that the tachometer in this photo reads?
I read rpm 6125
